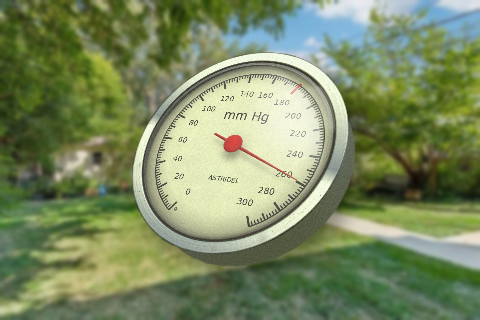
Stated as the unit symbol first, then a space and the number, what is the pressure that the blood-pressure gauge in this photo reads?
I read mmHg 260
